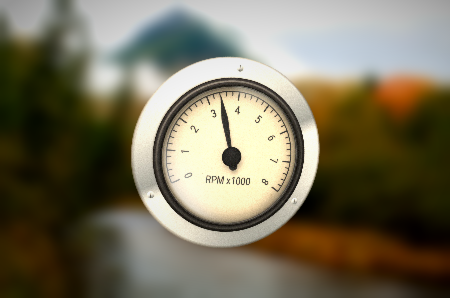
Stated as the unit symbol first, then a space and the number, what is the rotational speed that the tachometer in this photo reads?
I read rpm 3400
